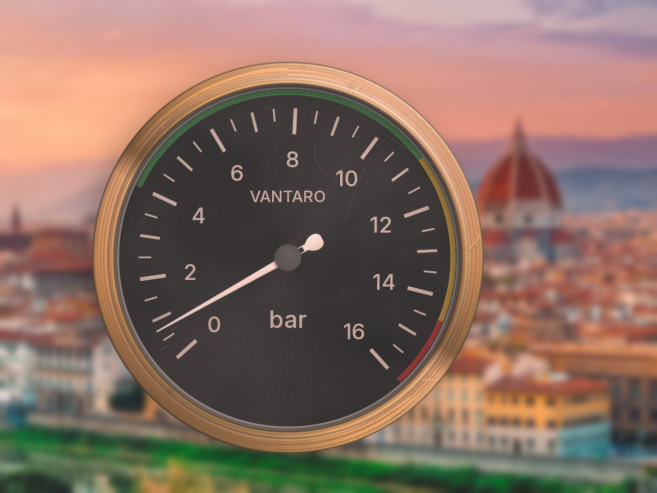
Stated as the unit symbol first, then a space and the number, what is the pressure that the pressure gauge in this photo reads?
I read bar 0.75
